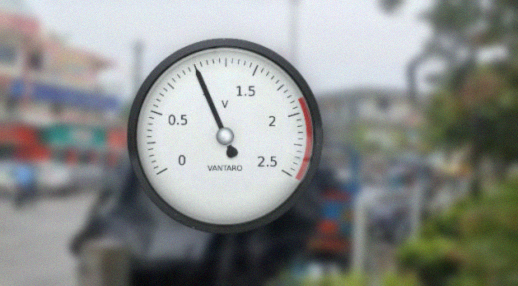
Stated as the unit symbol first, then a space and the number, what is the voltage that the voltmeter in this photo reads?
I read V 1
